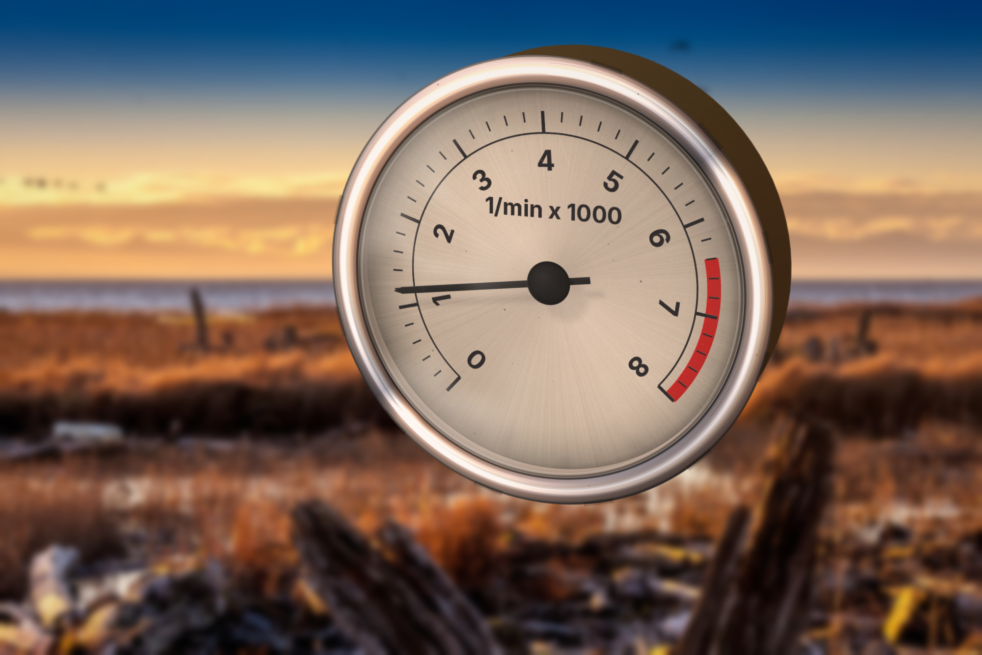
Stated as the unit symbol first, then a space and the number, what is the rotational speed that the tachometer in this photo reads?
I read rpm 1200
